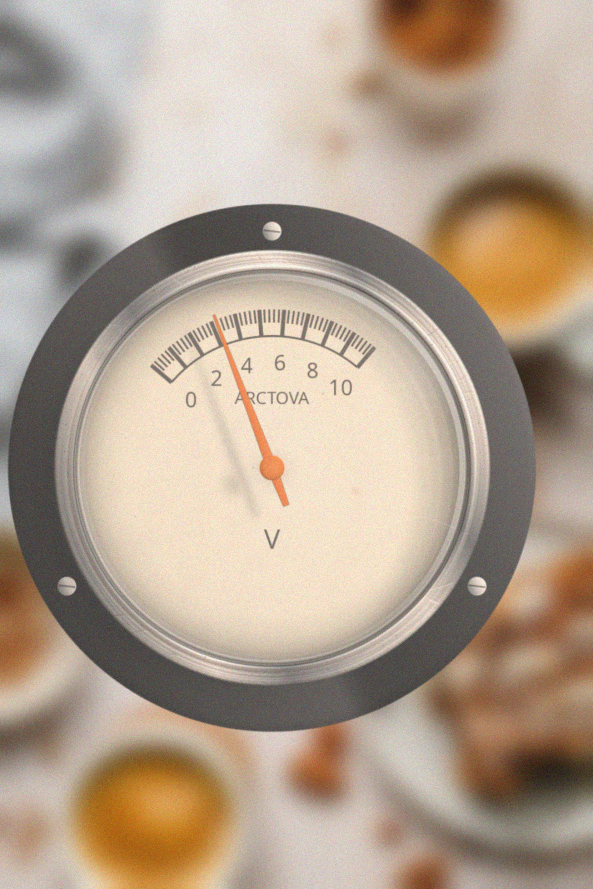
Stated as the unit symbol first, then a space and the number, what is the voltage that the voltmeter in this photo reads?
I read V 3.2
